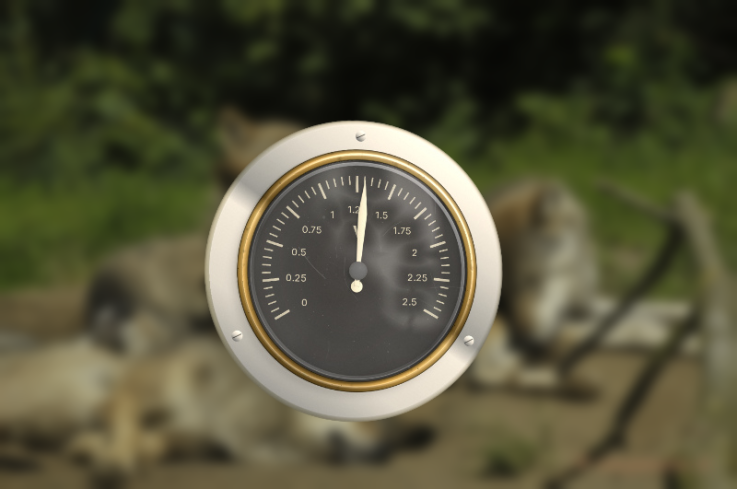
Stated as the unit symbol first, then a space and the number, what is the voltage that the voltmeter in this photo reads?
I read V 1.3
